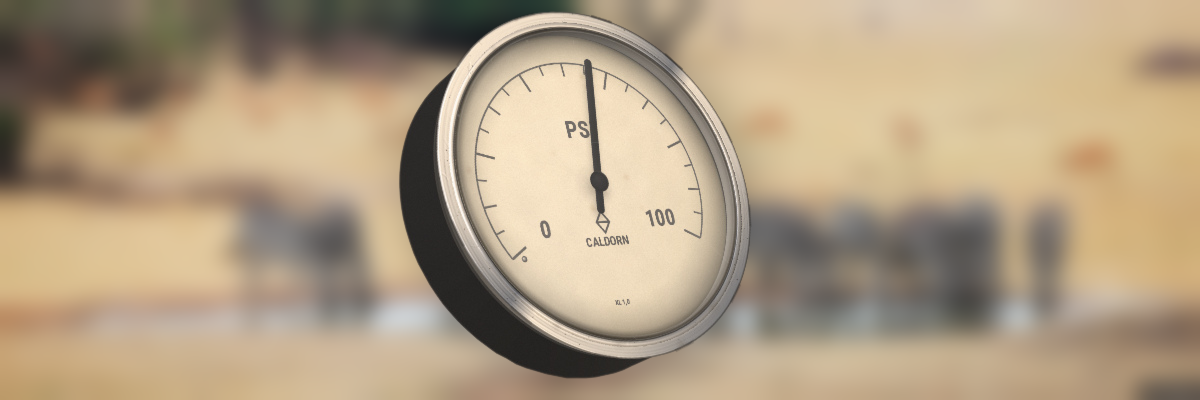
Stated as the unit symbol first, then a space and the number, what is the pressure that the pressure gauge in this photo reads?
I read psi 55
